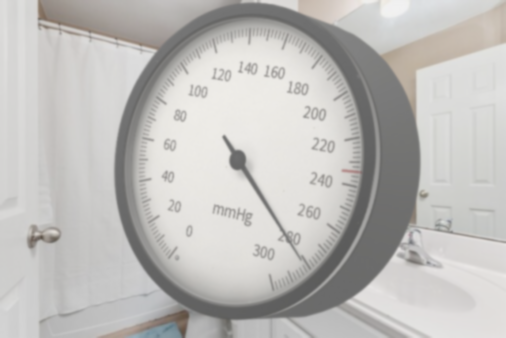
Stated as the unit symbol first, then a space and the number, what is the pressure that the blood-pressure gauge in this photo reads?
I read mmHg 280
